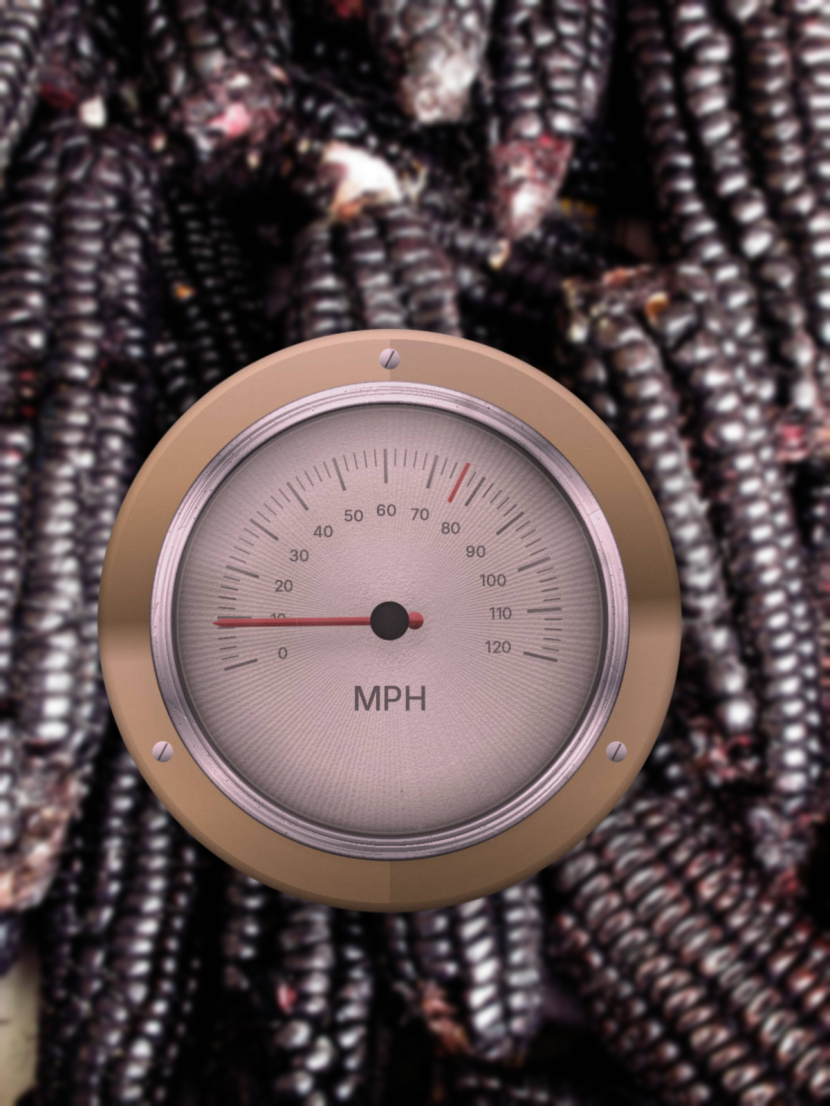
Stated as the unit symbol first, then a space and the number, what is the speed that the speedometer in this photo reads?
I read mph 9
